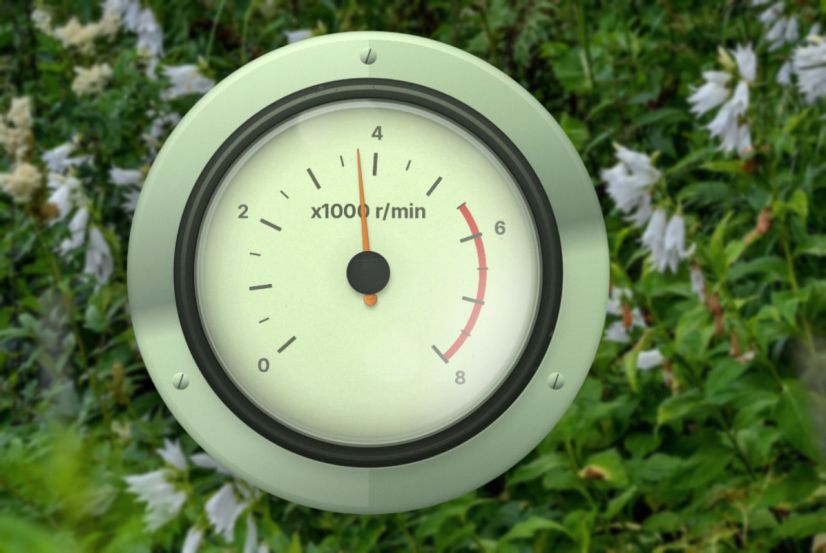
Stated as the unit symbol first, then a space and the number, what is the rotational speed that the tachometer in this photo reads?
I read rpm 3750
